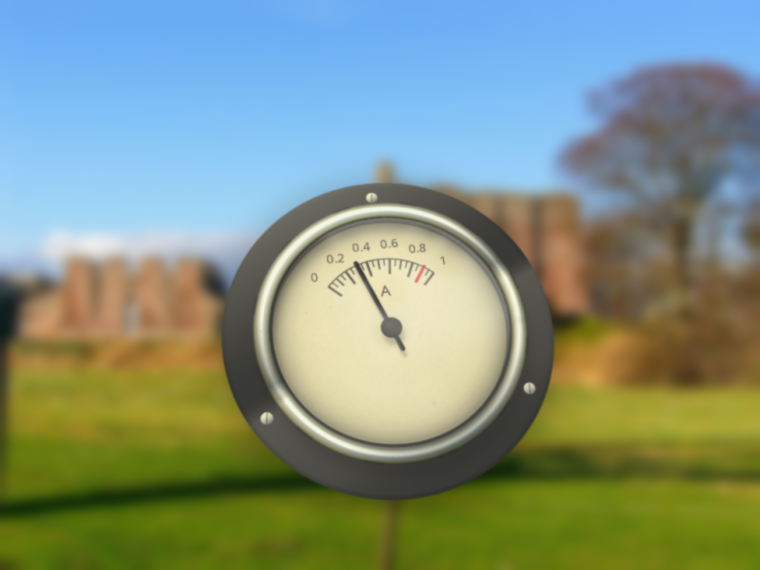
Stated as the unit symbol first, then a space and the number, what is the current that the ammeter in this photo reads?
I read A 0.3
